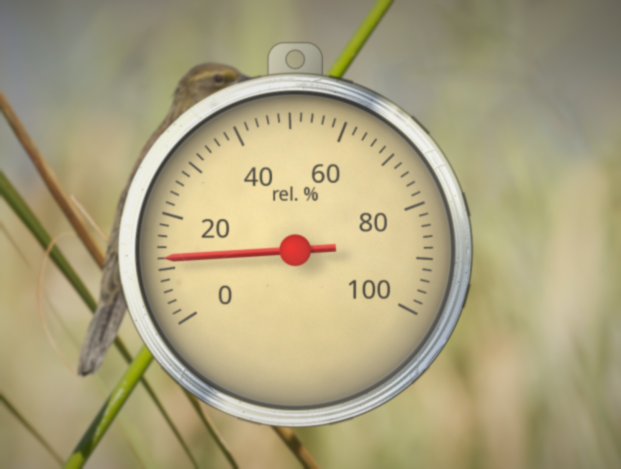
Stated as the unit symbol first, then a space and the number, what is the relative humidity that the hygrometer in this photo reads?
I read % 12
